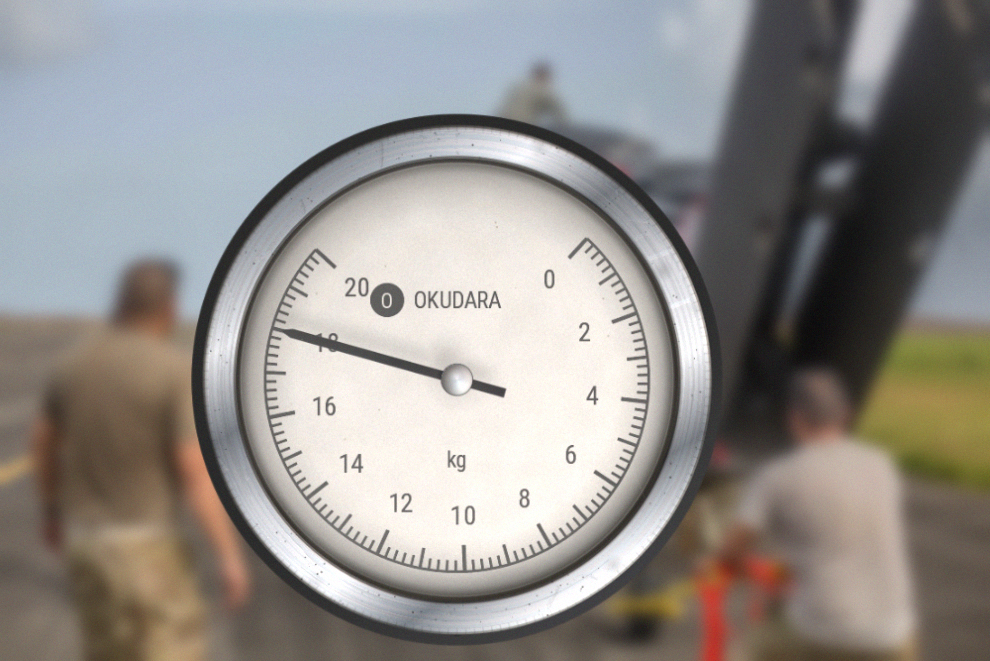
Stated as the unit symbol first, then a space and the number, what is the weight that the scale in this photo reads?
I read kg 18
